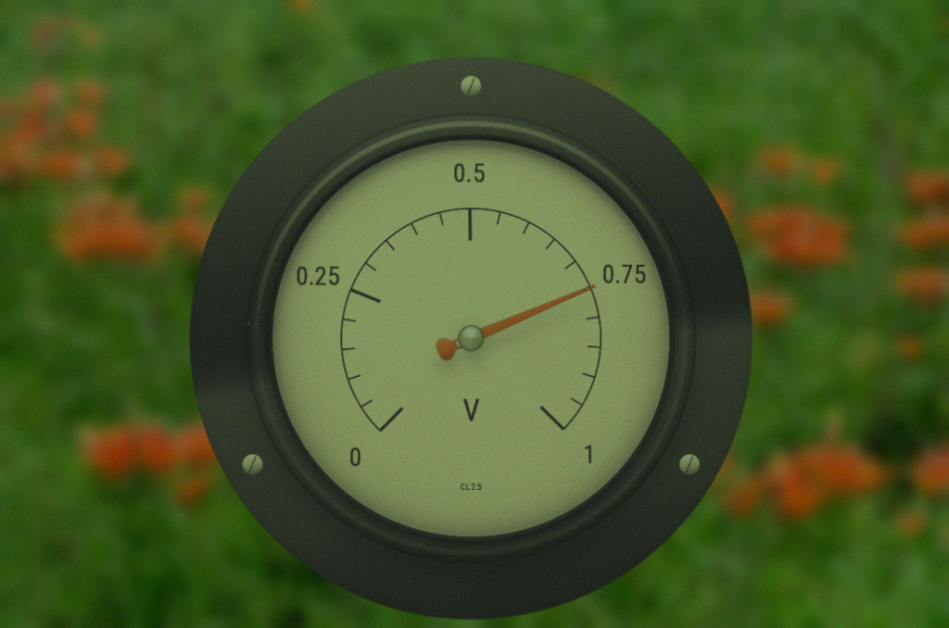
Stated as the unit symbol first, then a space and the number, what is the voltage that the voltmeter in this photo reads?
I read V 0.75
